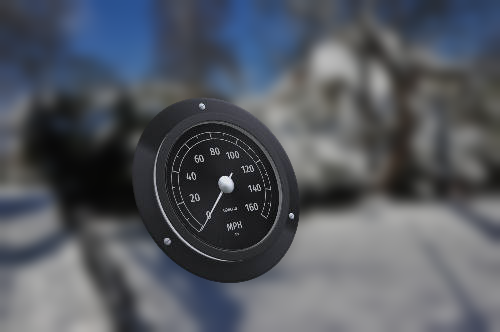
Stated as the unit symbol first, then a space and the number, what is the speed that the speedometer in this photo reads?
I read mph 0
